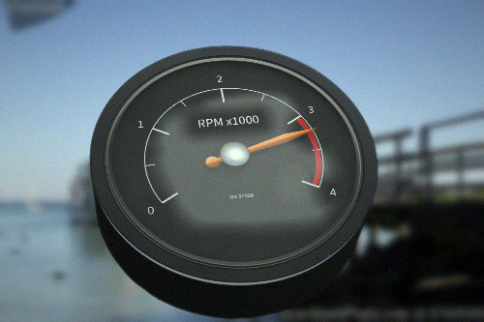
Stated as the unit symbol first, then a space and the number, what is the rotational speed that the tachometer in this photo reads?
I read rpm 3250
